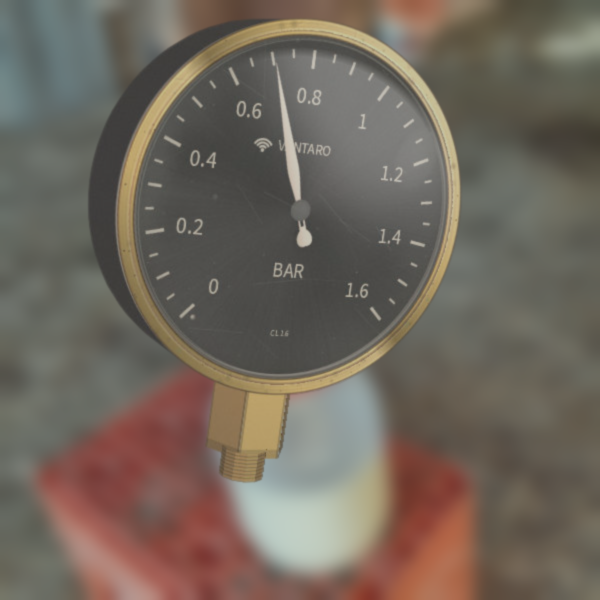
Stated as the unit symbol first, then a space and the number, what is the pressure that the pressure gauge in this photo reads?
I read bar 0.7
